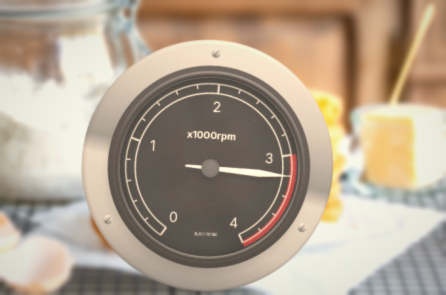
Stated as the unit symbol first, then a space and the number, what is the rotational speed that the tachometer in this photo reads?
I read rpm 3200
